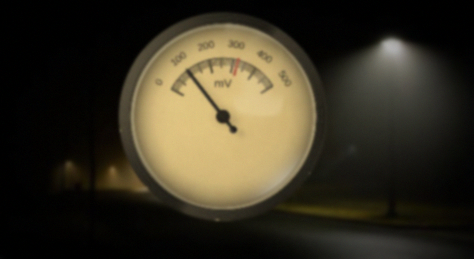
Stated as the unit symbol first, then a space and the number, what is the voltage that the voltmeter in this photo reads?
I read mV 100
